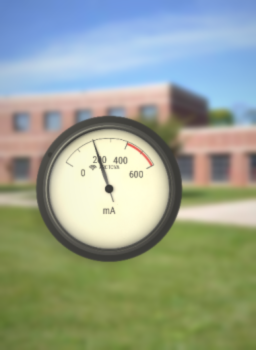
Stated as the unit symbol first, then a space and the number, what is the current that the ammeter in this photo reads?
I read mA 200
